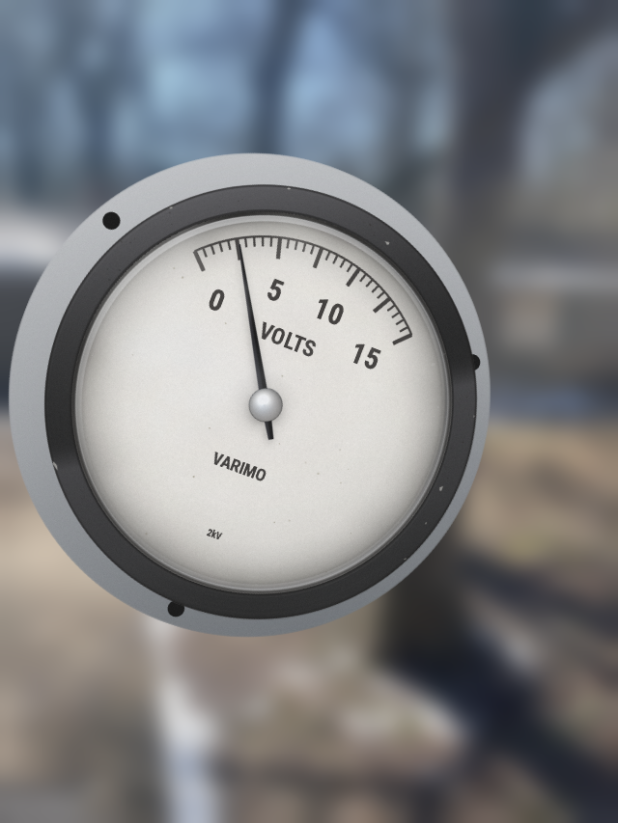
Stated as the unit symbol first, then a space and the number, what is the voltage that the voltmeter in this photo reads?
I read V 2.5
